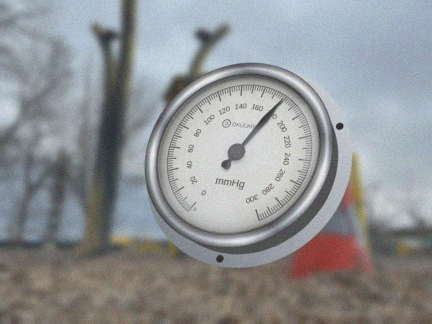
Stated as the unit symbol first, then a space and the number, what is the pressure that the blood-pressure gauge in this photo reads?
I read mmHg 180
